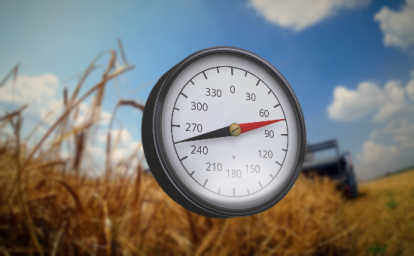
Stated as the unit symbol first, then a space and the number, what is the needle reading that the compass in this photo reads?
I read ° 75
